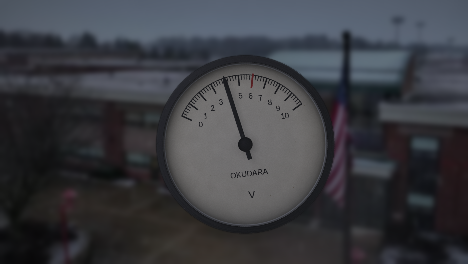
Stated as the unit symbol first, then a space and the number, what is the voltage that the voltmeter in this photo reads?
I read V 4
